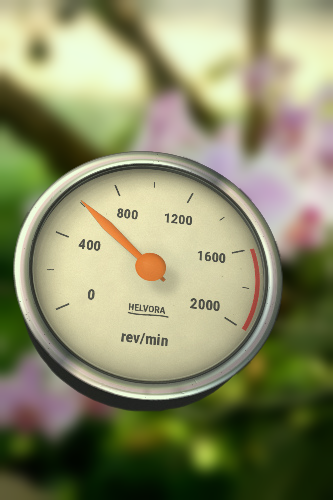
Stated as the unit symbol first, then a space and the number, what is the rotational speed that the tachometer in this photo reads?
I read rpm 600
